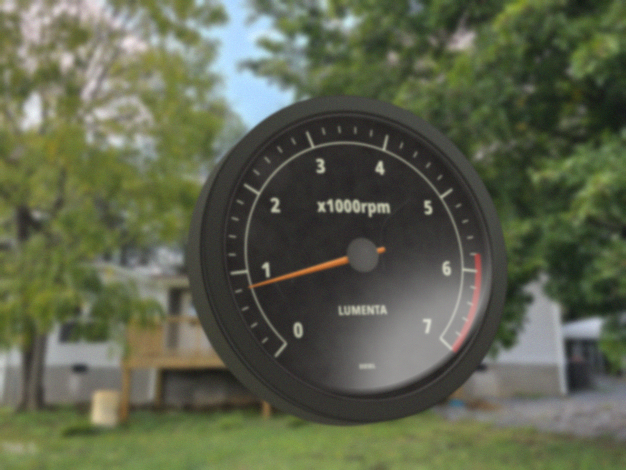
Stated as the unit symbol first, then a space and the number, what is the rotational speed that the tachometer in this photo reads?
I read rpm 800
